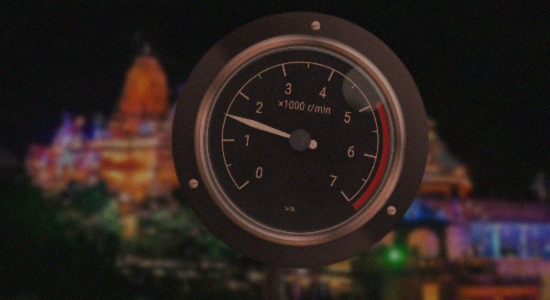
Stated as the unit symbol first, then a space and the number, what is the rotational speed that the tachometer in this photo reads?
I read rpm 1500
